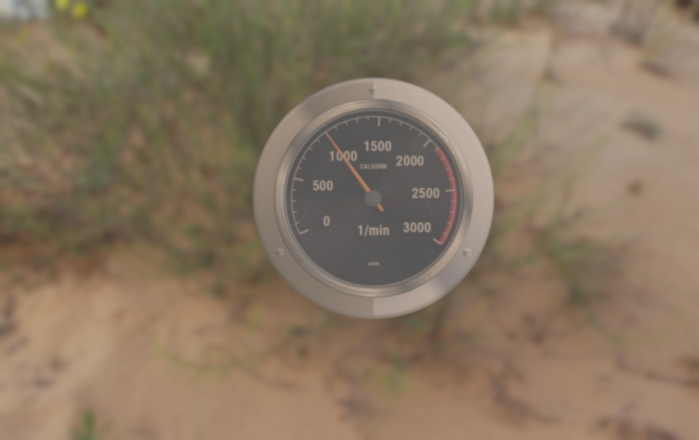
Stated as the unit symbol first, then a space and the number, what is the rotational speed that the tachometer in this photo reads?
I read rpm 1000
